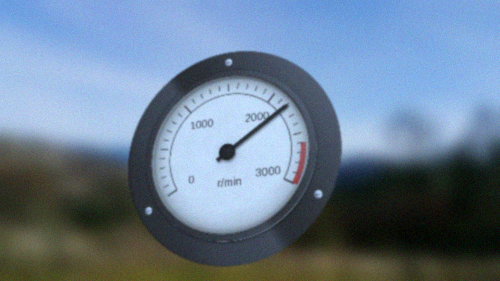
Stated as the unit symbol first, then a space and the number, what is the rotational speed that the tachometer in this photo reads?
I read rpm 2200
